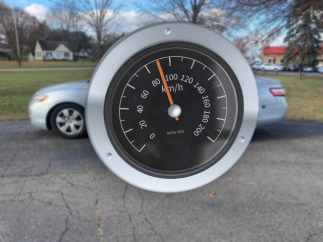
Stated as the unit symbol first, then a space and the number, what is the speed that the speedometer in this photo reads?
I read km/h 90
